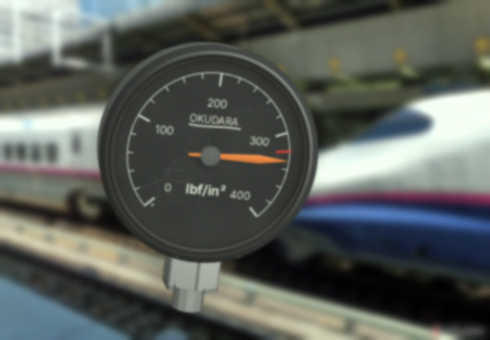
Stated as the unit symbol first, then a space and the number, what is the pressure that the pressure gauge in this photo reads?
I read psi 330
